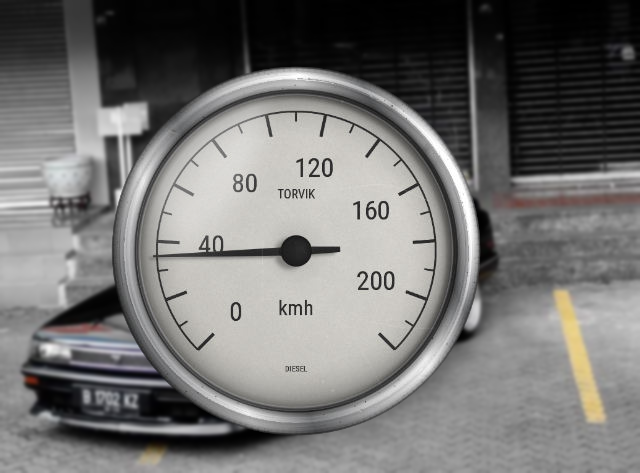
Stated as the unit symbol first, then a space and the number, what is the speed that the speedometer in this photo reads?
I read km/h 35
